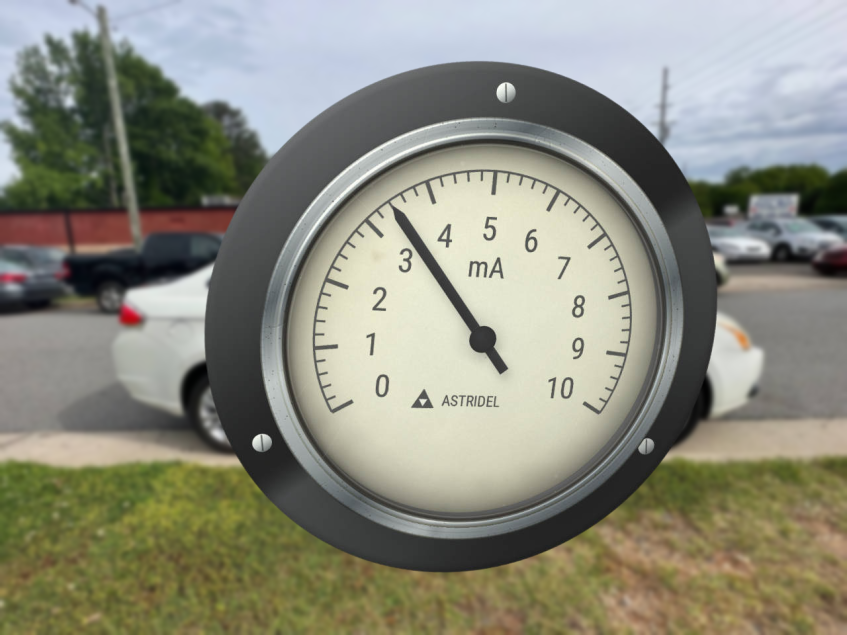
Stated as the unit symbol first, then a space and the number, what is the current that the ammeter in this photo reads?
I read mA 3.4
